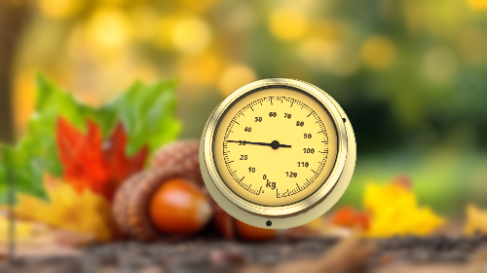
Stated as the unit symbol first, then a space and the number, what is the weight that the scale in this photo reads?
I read kg 30
